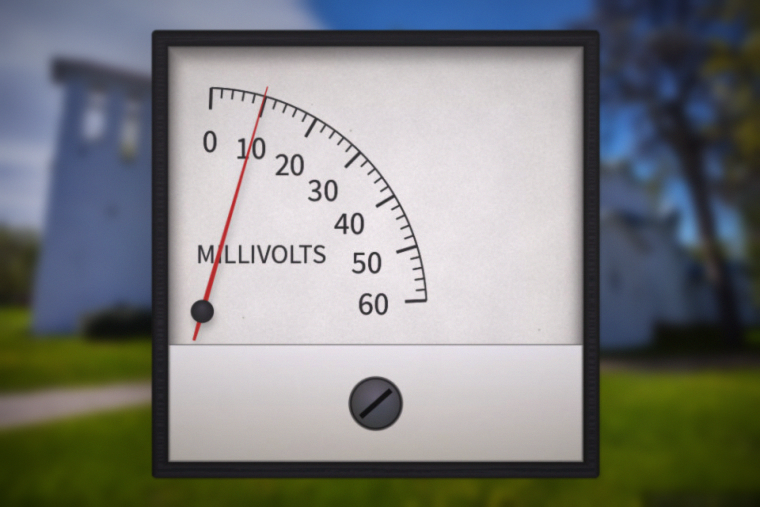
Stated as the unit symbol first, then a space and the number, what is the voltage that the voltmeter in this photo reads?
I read mV 10
